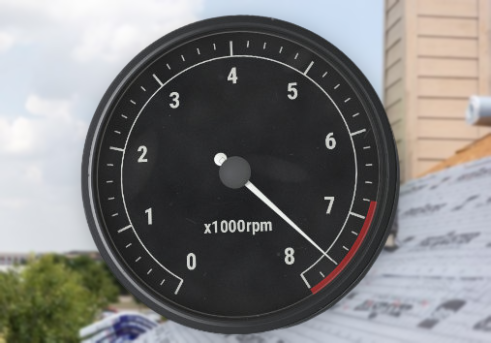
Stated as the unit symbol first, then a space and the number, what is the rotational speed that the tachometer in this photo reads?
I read rpm 7600
